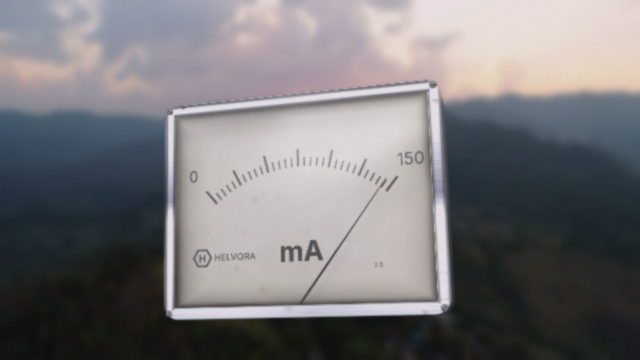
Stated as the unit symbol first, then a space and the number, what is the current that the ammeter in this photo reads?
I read mA 145
